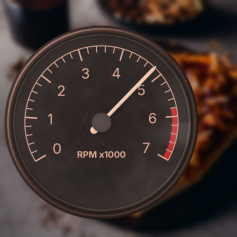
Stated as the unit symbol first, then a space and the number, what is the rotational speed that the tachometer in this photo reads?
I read rpm 4800
